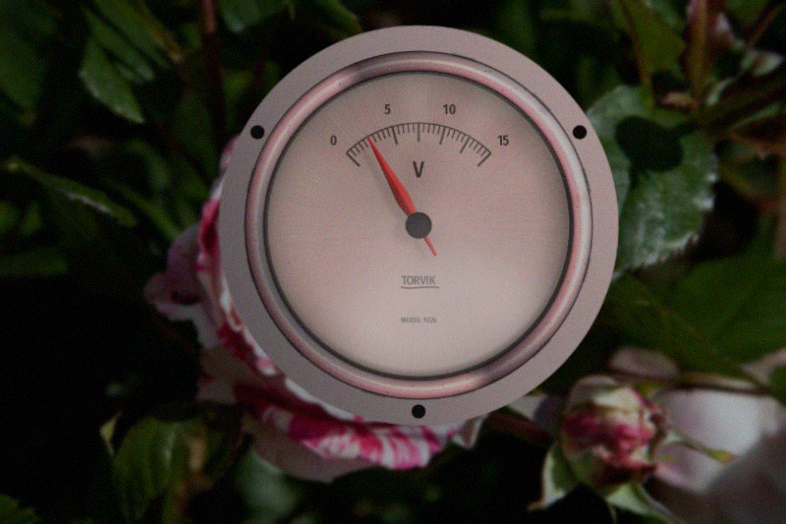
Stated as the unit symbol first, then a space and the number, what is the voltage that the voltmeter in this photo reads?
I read V 2.5
